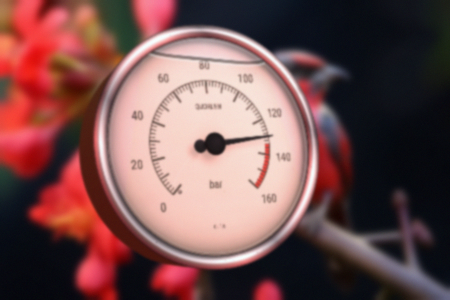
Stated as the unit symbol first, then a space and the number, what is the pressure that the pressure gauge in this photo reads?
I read bar 130
